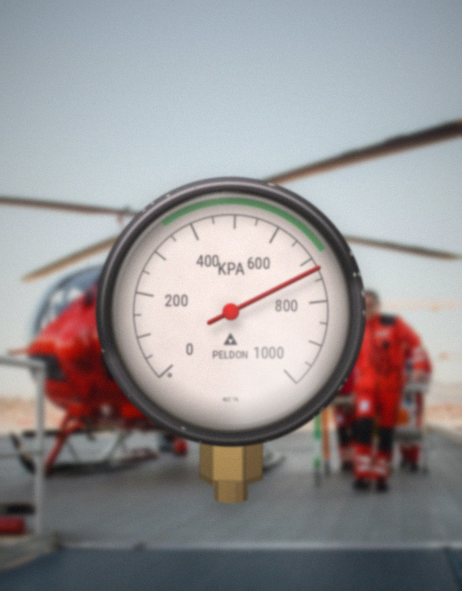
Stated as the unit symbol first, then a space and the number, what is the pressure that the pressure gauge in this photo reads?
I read kPa 725
